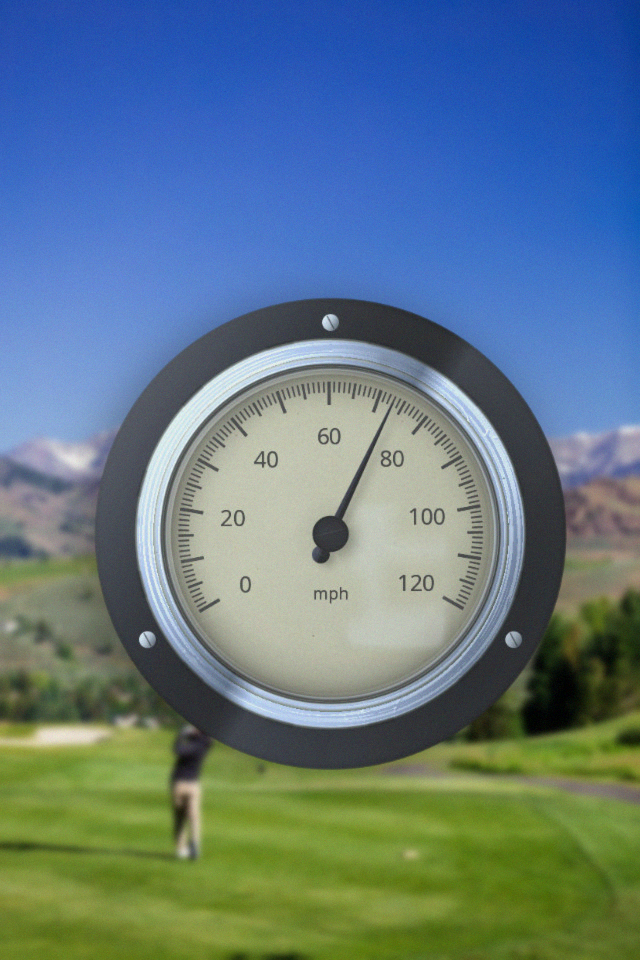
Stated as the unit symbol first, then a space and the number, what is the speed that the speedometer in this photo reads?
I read mph 73
